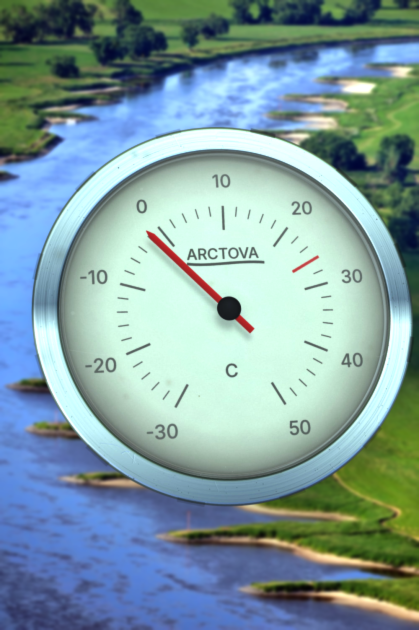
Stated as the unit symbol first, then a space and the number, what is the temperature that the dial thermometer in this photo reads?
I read °C -2
